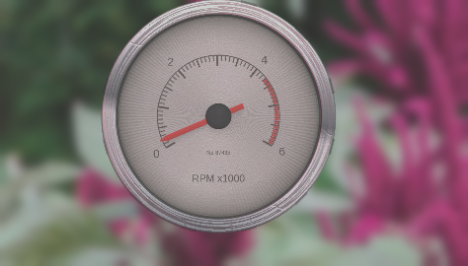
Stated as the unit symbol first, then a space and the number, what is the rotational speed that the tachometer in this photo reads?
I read rpm 200
